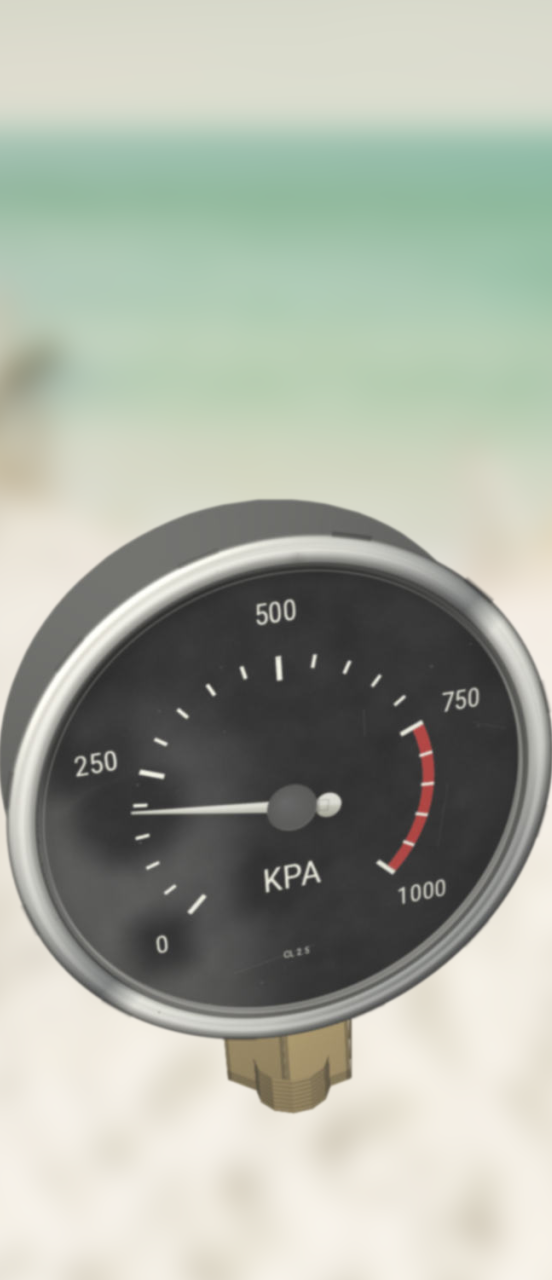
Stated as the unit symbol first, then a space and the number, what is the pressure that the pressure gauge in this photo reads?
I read kPa 200
